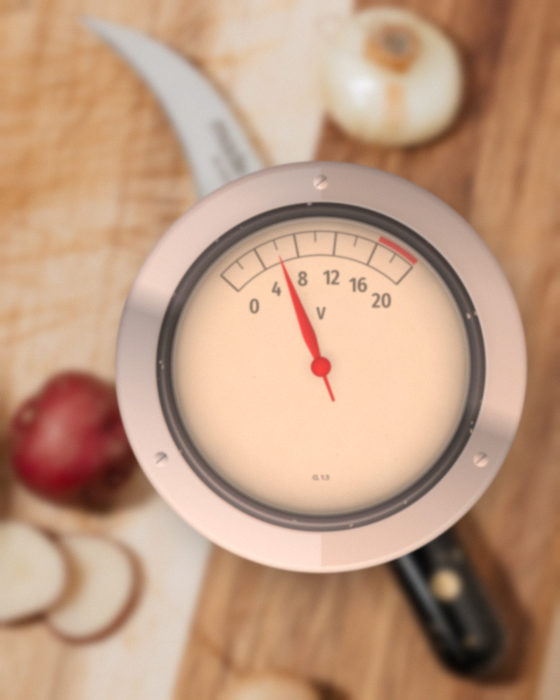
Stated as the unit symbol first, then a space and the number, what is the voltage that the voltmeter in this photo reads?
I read V 6
